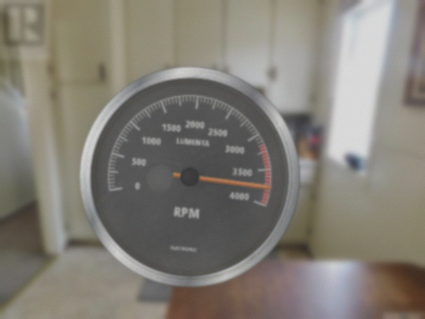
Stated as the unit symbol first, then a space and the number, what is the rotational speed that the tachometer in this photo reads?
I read rpm 3750
